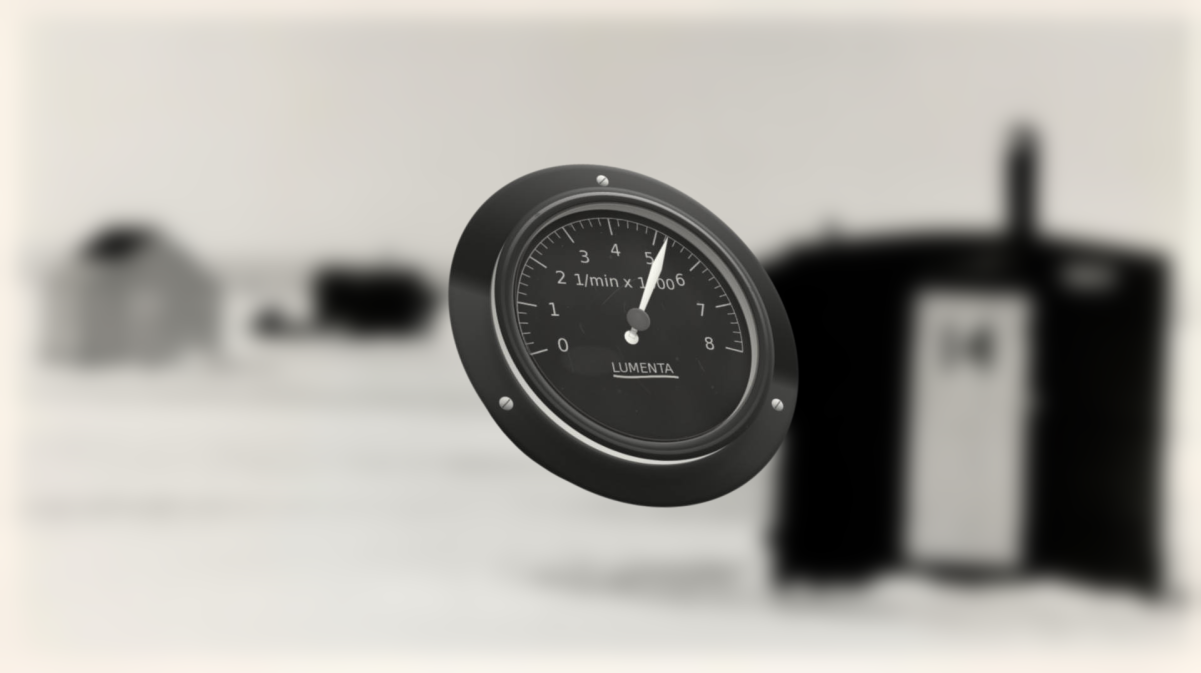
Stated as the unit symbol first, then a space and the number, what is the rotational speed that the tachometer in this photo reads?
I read rpm 5200
